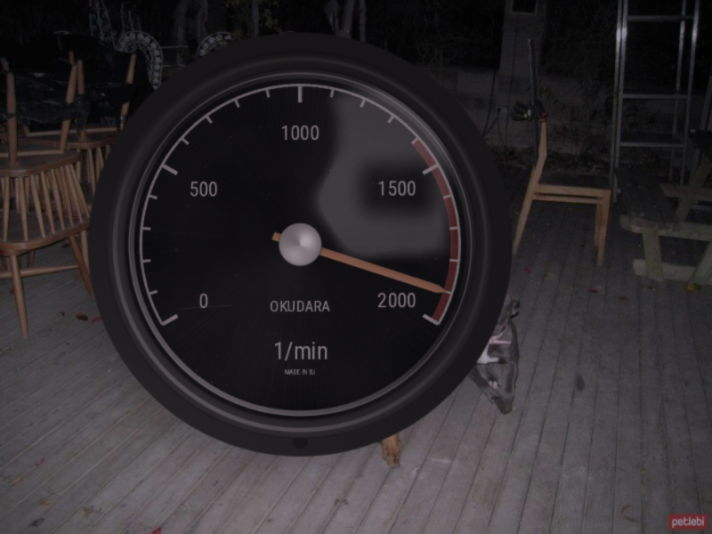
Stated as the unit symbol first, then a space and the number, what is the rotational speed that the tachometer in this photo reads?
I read rpm 1900
